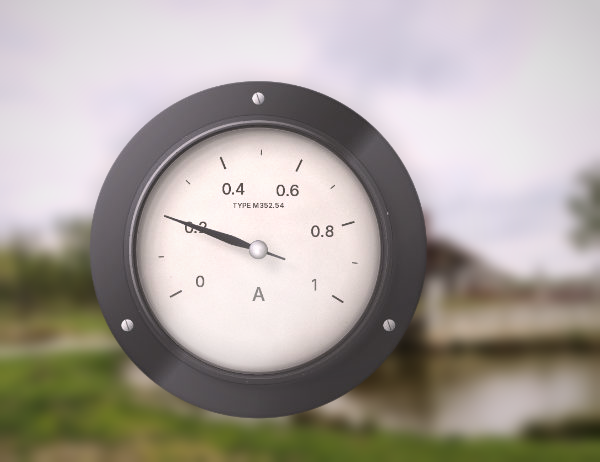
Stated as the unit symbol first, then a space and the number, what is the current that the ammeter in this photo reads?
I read A 0.2
